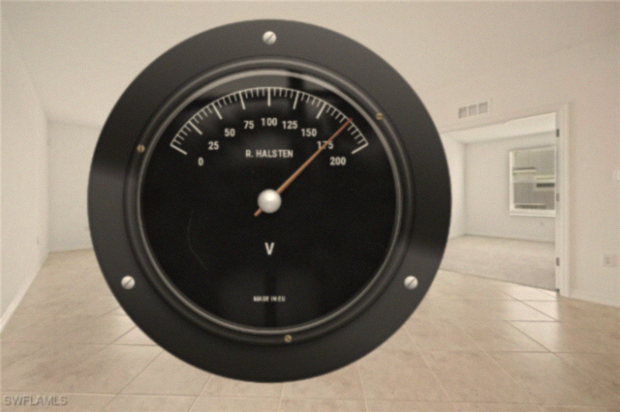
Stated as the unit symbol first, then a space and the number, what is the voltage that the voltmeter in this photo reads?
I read V 175
